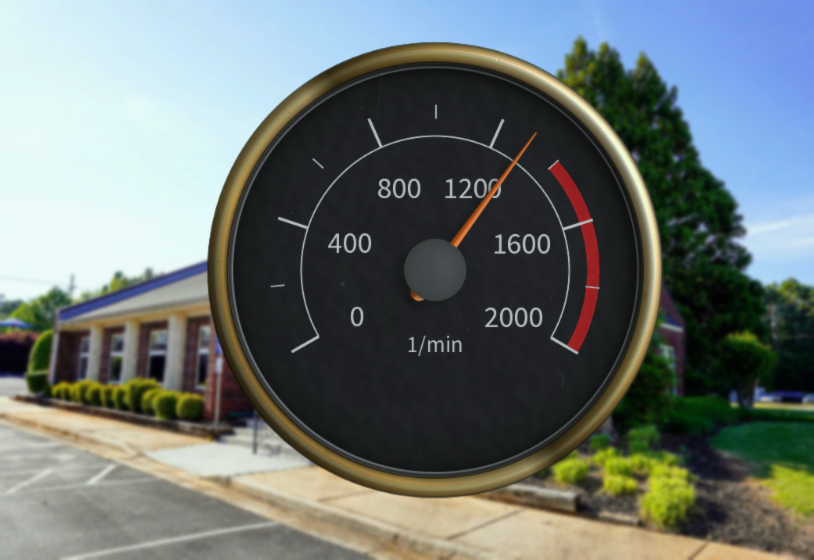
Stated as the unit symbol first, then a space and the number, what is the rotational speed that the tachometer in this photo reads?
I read rpm 1300
